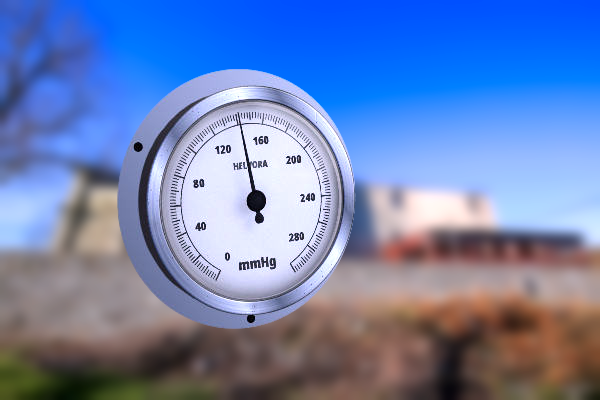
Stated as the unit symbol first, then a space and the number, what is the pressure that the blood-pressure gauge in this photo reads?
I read mmHg 140
